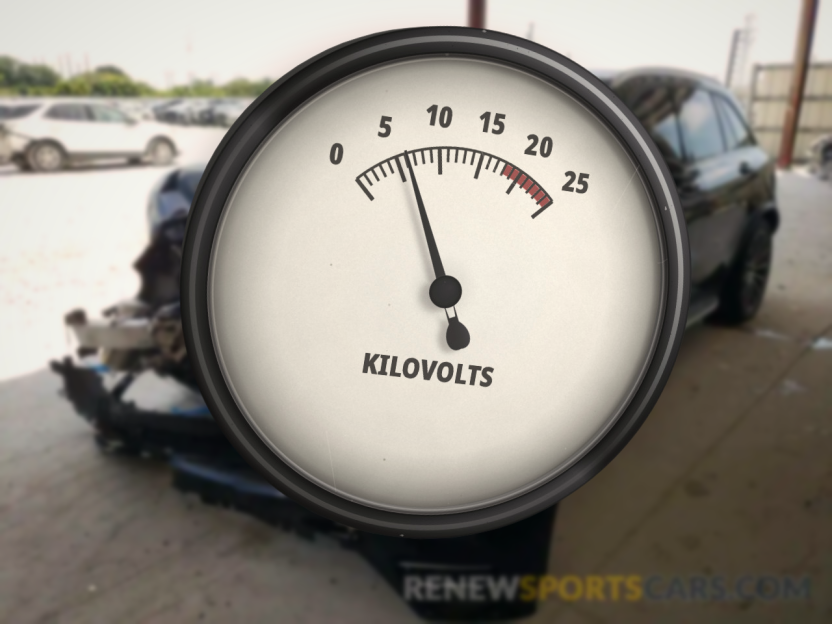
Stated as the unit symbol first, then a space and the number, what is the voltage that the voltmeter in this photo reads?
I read kV 6
